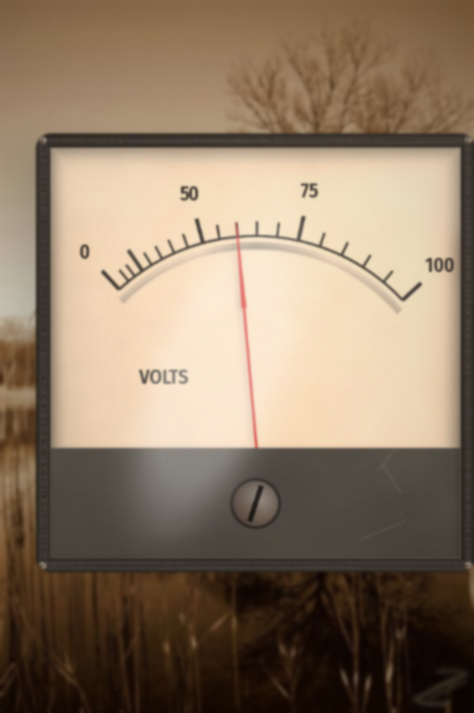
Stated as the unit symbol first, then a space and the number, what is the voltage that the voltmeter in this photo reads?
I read V 60
